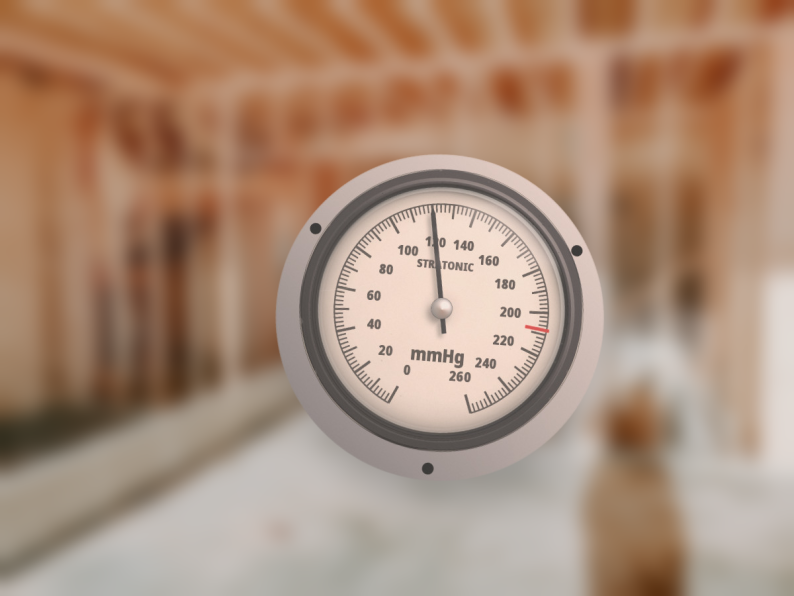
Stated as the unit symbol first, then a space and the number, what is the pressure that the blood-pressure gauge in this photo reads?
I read mmHg 120
